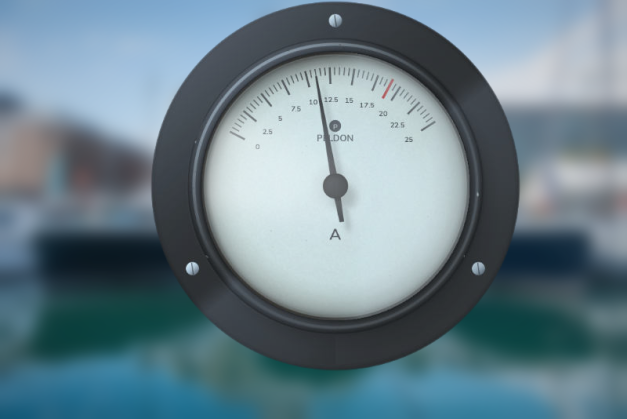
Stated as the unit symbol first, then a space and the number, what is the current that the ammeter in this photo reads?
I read A 11
